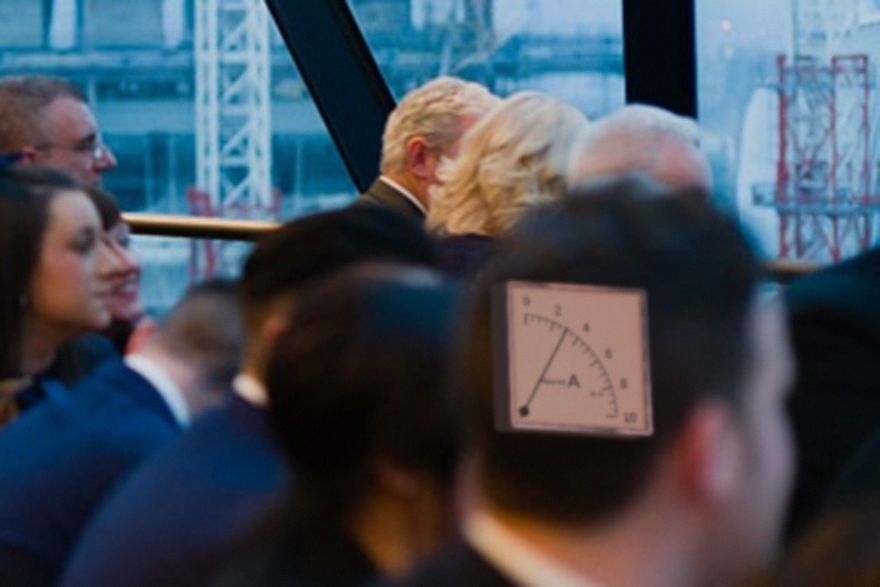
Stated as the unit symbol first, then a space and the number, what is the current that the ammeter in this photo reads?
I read A 3
